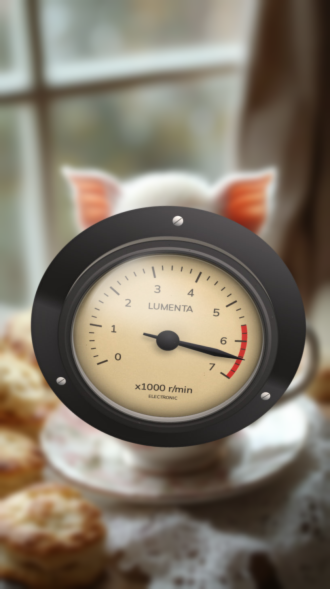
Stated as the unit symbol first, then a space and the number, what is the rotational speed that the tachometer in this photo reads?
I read rpm 6400
